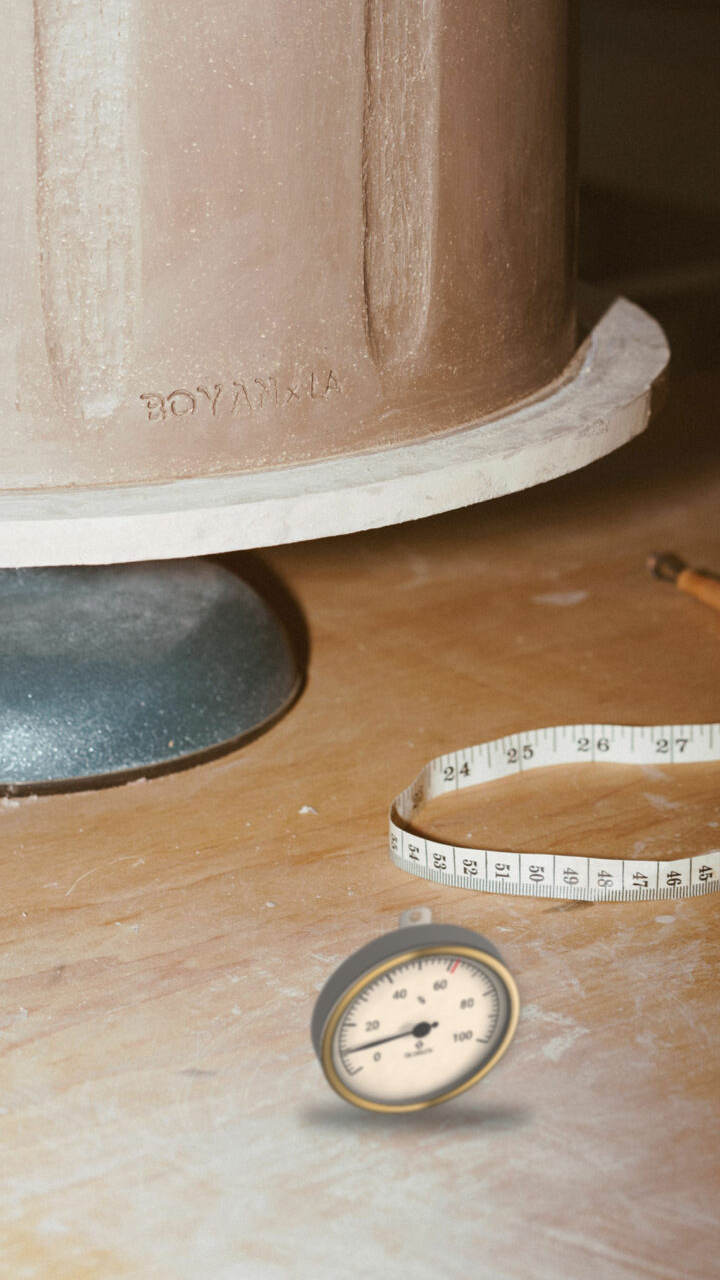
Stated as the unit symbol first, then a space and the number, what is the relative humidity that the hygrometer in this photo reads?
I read % 10
